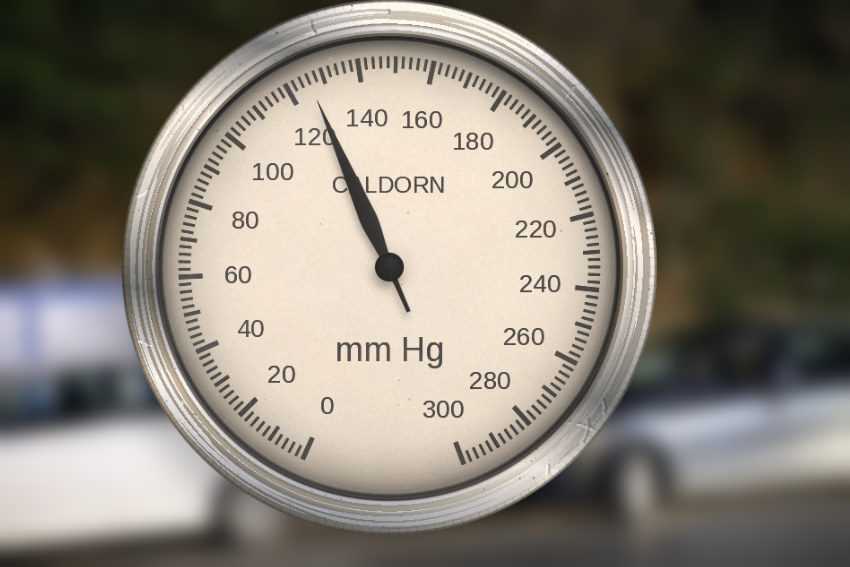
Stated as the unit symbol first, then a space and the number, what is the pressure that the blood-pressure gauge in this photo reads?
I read mmHg 126
